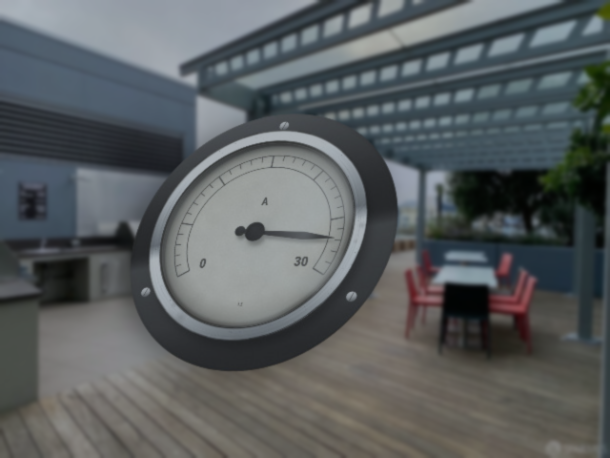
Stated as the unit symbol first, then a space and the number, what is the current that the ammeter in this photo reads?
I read A 27
